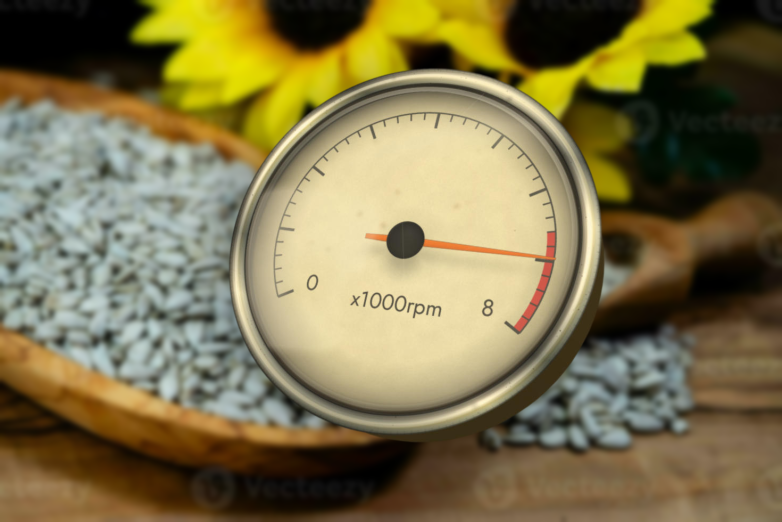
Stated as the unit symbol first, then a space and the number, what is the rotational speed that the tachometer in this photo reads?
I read rpm 7000
